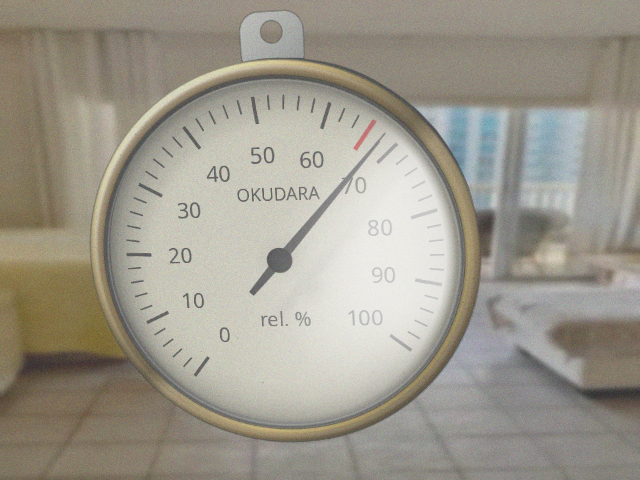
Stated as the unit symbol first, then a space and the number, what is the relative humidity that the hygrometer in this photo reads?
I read % 68
